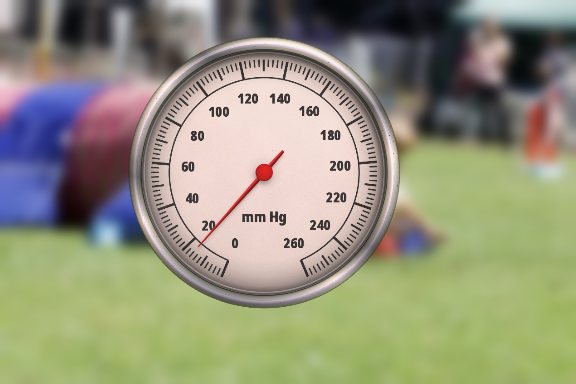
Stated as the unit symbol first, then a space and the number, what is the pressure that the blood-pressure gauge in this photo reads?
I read mmHg 16
